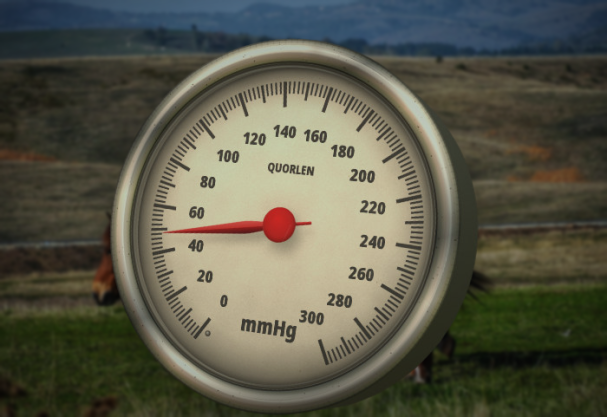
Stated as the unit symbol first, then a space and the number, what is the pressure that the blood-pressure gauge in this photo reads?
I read mmHg 48
